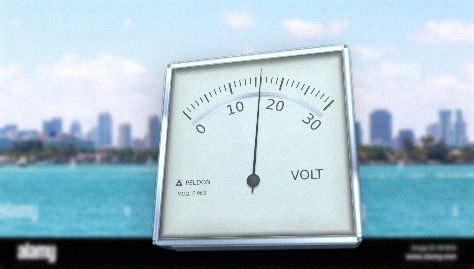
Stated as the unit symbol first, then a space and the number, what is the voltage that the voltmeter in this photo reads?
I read V 16
